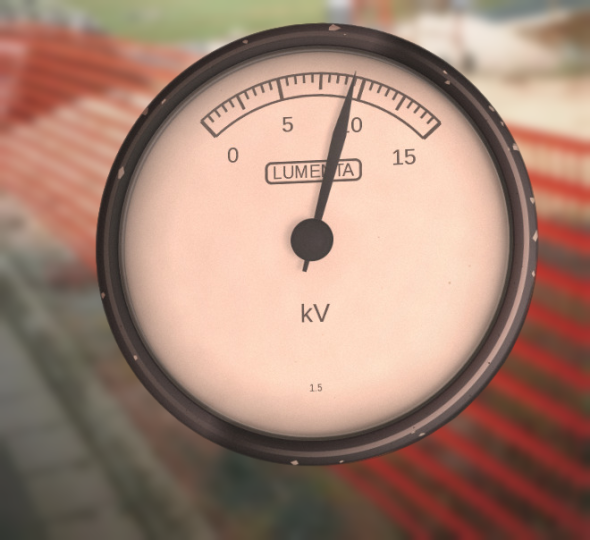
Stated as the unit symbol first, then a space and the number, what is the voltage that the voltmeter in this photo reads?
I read kV 9.5
